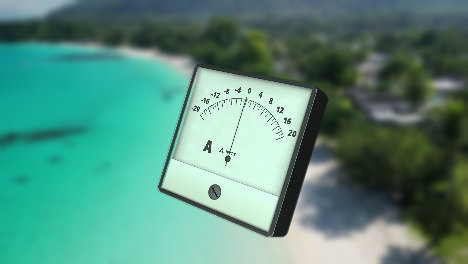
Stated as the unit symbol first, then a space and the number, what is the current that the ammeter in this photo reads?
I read A 0
